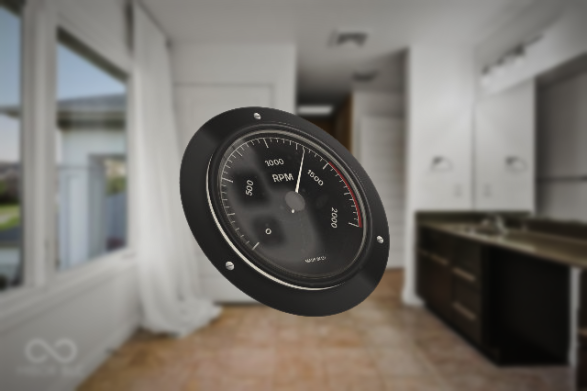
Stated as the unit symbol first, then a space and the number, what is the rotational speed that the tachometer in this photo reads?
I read rpm 1300
